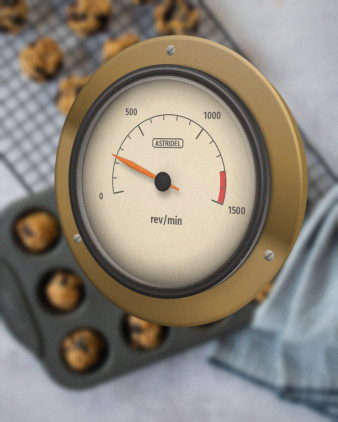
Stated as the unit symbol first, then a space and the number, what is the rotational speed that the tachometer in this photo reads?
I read rpm 250
